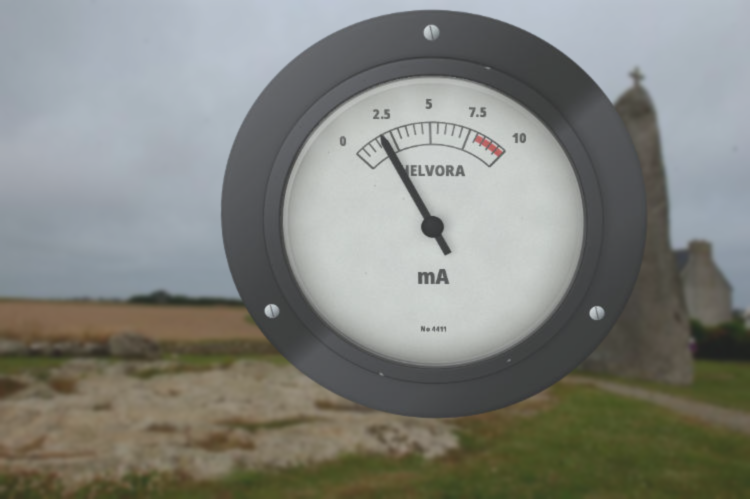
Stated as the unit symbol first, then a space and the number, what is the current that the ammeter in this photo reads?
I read mA 2
